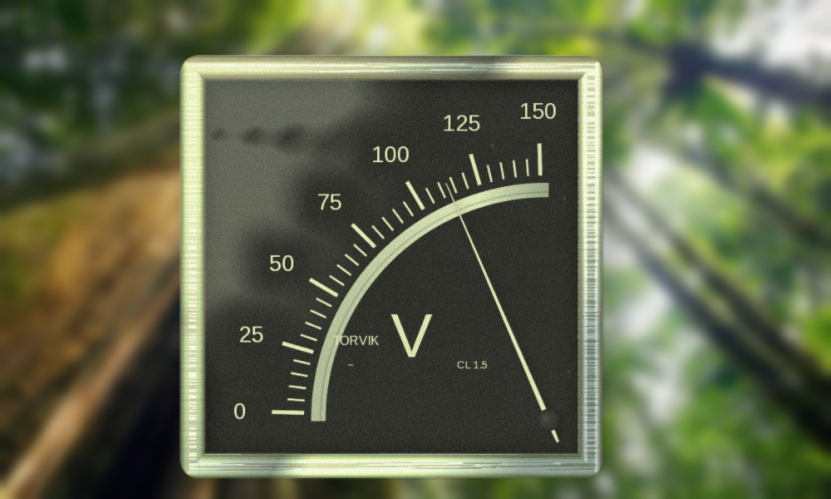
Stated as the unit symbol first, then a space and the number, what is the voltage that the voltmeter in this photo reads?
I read V 112.5
